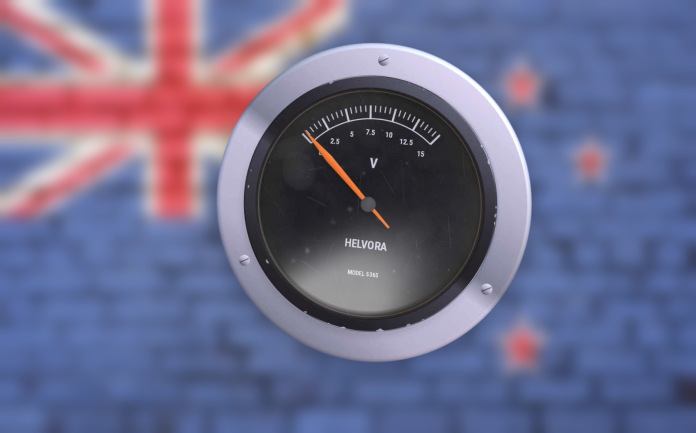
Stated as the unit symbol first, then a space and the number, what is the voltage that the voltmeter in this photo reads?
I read V 0.5
